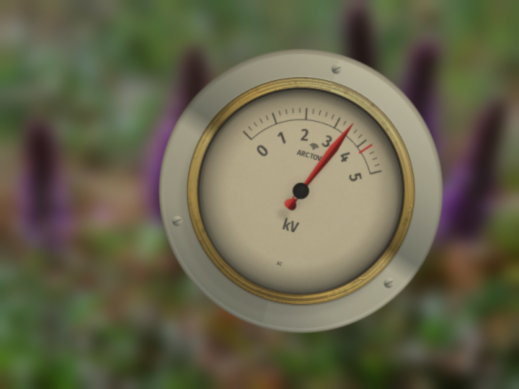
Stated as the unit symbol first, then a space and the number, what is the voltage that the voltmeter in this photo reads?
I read kV 3.4
